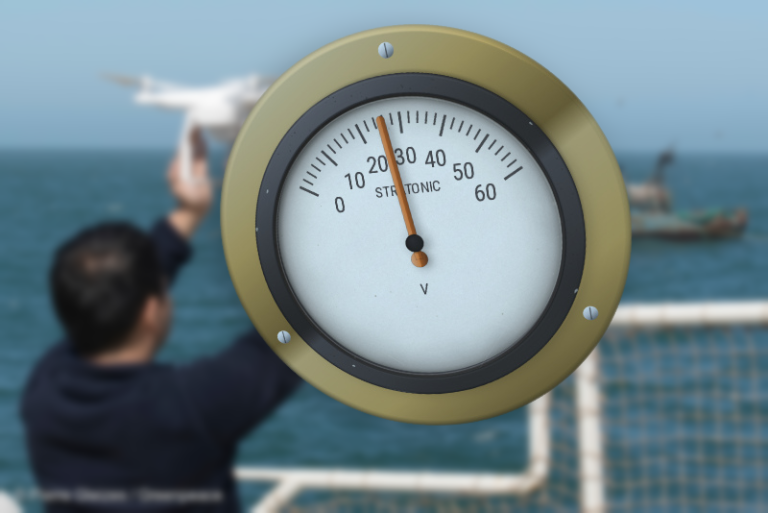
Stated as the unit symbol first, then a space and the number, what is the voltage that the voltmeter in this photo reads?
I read V 26
